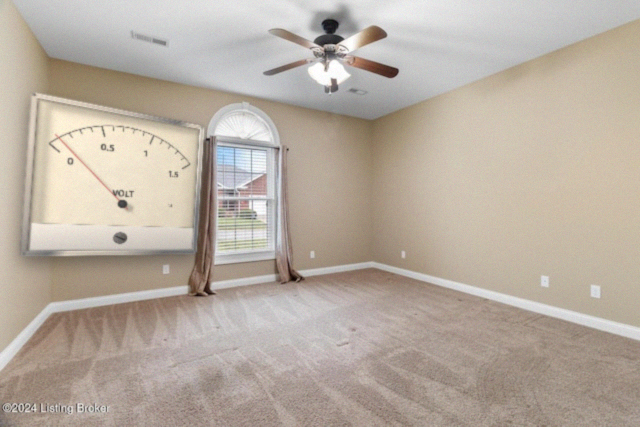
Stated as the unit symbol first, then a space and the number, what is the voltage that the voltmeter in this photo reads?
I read V 0.1
